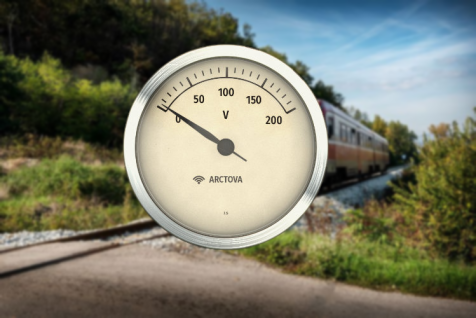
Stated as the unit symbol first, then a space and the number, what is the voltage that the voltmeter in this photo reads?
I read V 5
